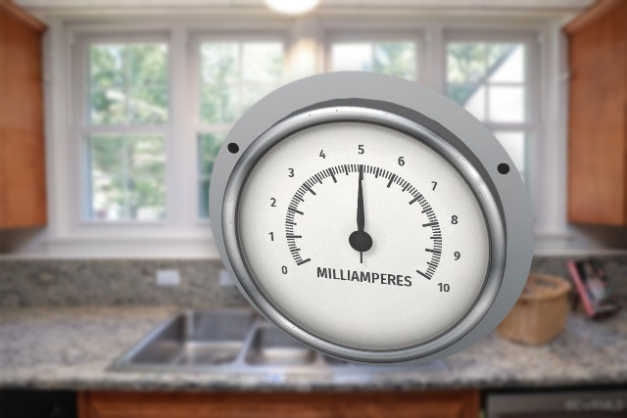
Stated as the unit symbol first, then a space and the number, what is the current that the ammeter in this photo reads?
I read mA 5
